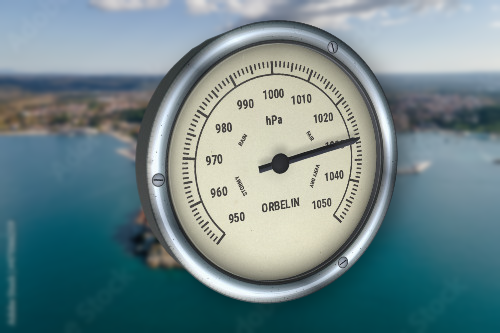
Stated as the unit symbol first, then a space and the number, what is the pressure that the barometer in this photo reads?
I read hPa 1030
